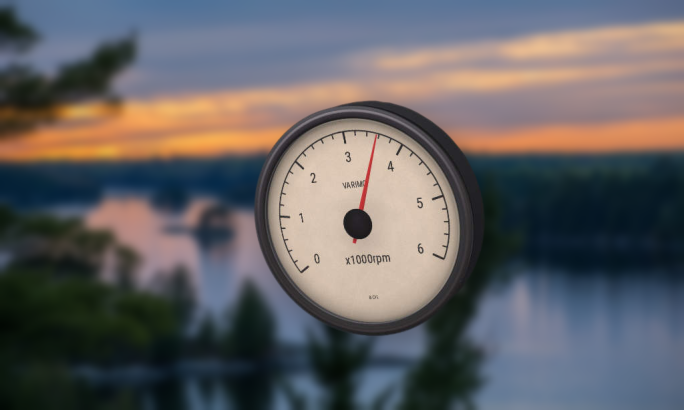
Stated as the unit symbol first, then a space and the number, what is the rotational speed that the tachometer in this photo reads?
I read rpm 3600
